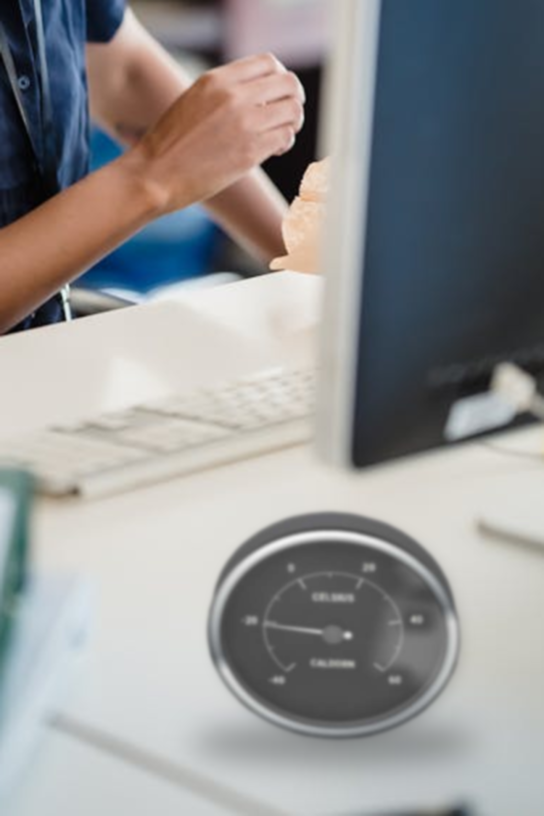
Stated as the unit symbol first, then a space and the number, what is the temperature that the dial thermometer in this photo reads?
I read °C -20
